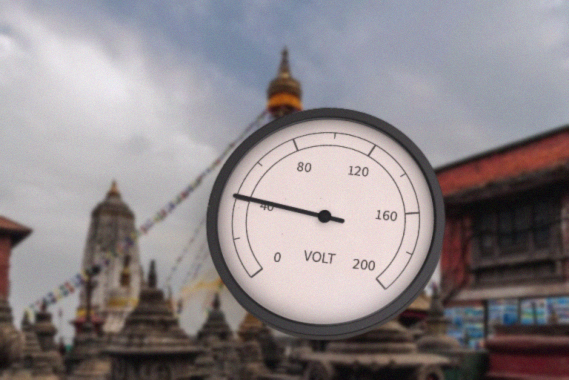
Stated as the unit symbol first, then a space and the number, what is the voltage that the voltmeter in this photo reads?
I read V 40
